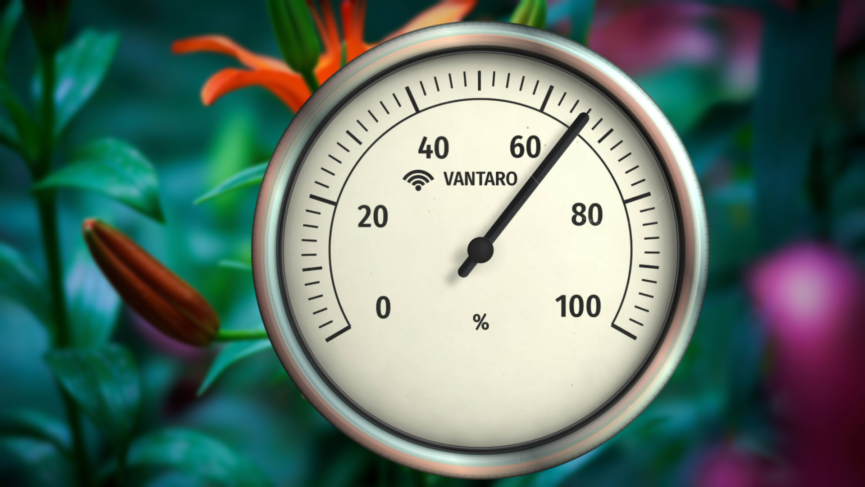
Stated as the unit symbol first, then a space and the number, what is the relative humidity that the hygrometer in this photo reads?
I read % 66
